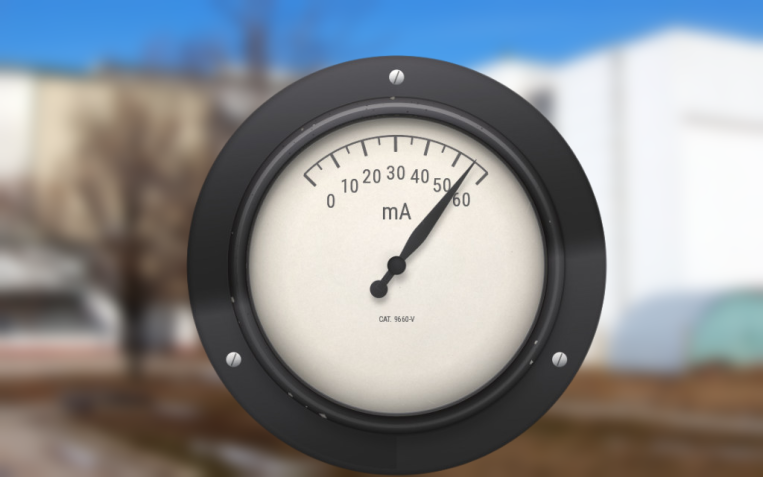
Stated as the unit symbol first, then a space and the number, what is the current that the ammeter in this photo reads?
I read mA 55
